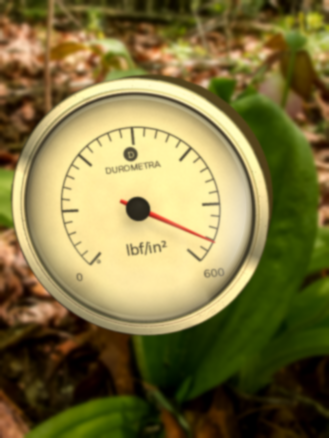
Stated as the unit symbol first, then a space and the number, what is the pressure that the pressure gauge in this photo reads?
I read psi 560
